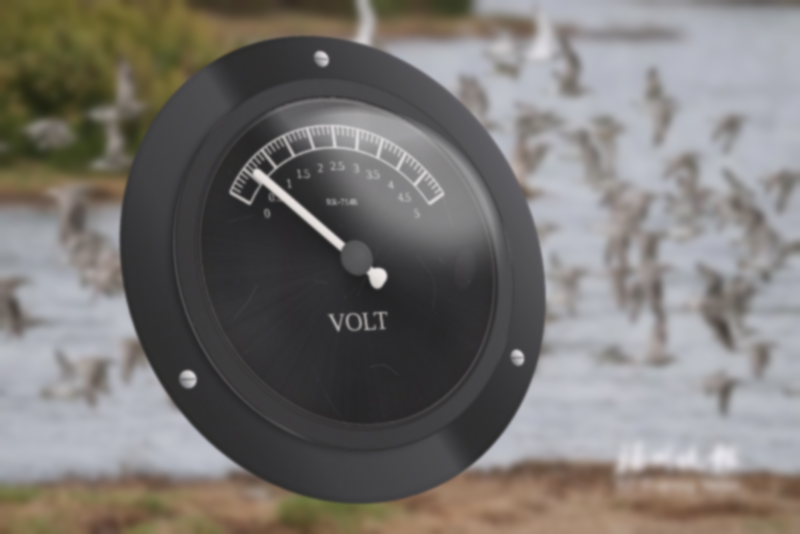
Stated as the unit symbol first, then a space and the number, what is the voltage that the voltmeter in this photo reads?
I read V 0.5
